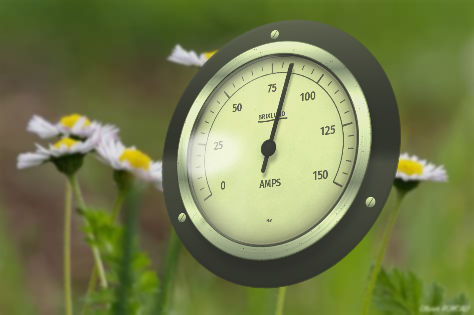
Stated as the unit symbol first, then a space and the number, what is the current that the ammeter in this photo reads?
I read A 85
